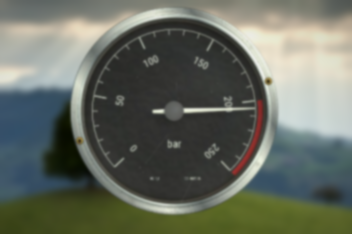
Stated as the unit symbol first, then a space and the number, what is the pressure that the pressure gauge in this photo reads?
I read bar 205
